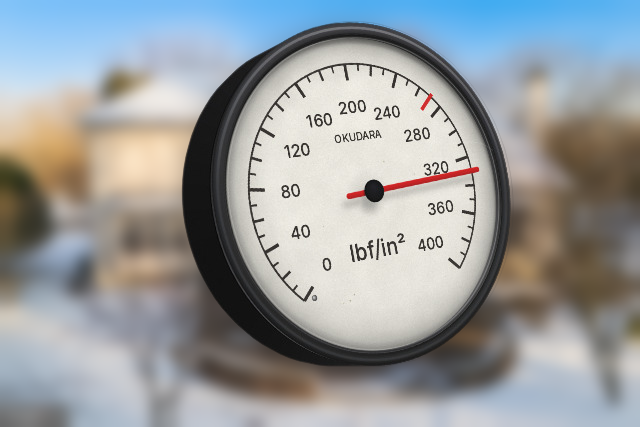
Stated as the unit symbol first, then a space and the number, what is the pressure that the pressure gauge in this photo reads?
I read psi 330
